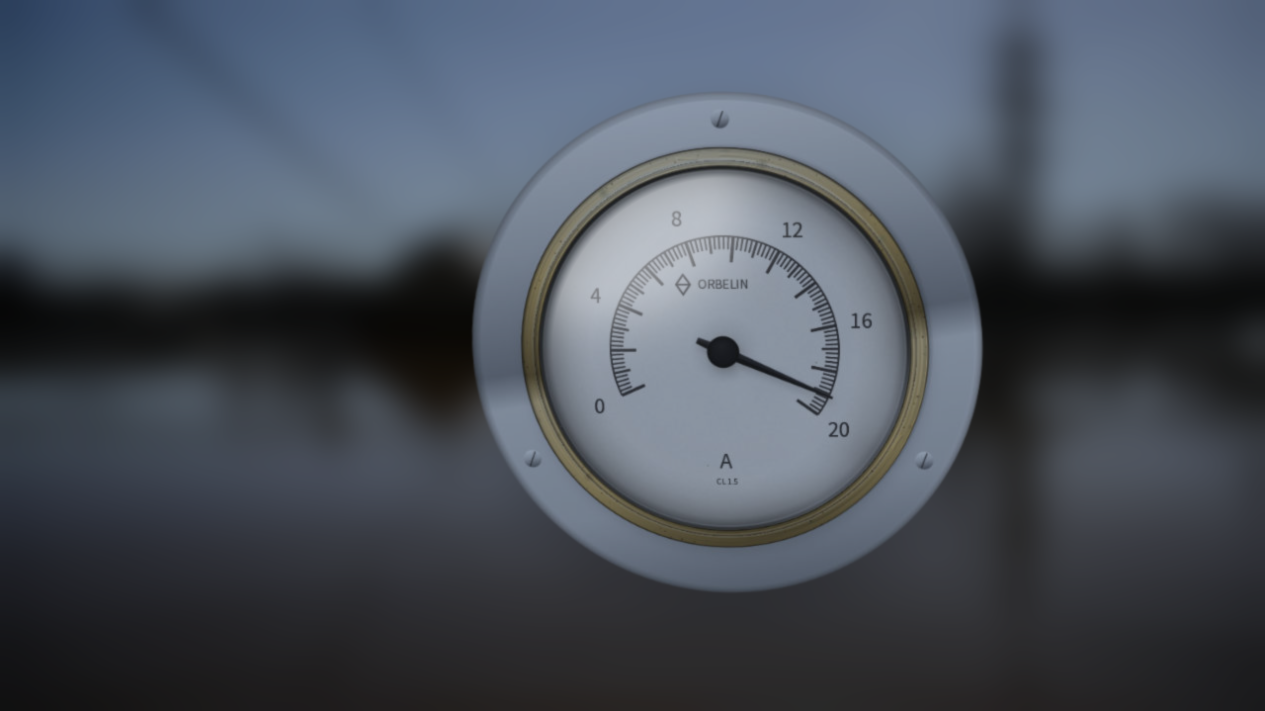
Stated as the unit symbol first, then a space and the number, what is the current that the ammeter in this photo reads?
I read A 19
